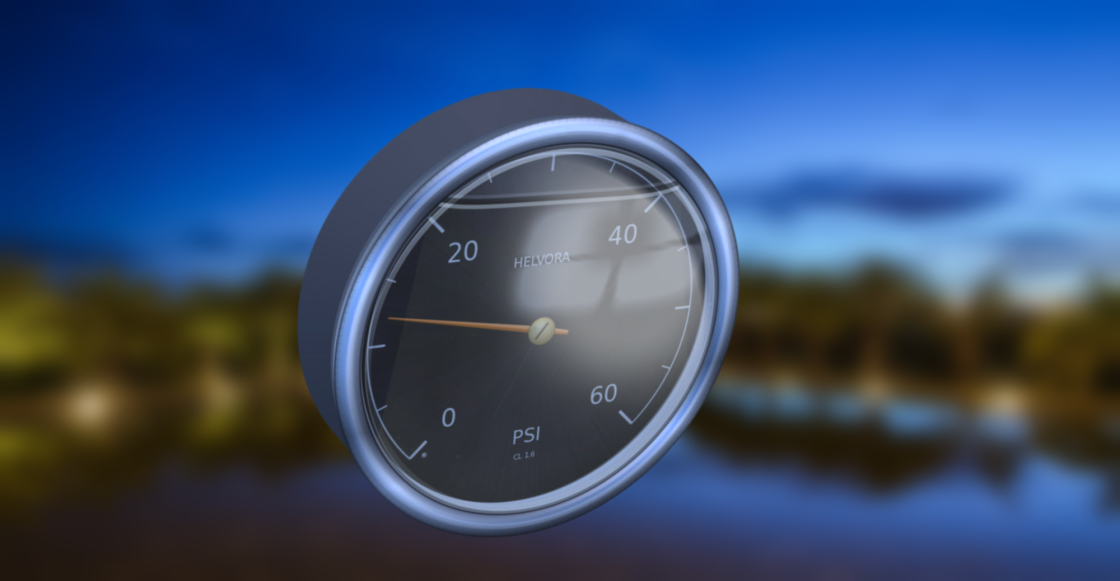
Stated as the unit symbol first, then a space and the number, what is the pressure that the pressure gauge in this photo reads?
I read psi 12.5
